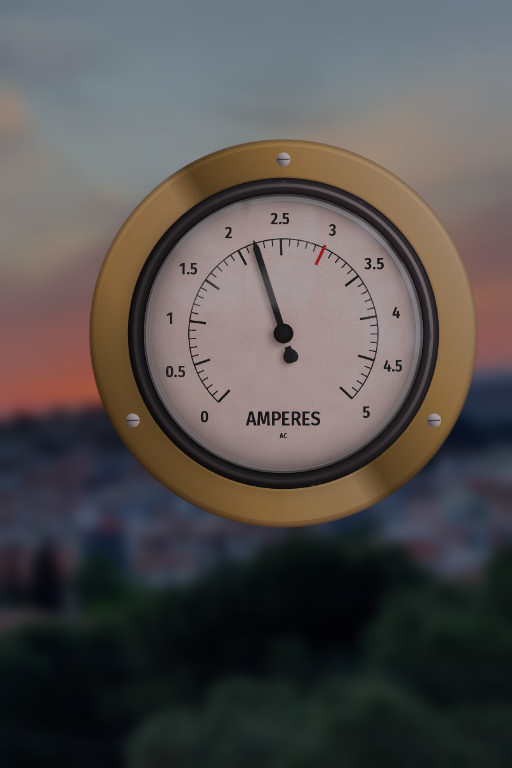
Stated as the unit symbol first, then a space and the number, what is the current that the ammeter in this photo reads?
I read A 2.2
